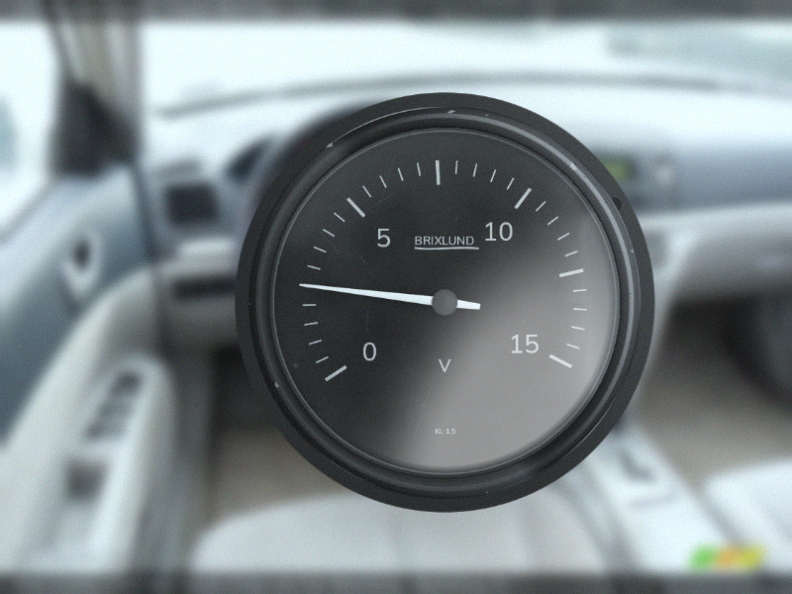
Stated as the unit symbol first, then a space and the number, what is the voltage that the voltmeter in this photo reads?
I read V 2.5
